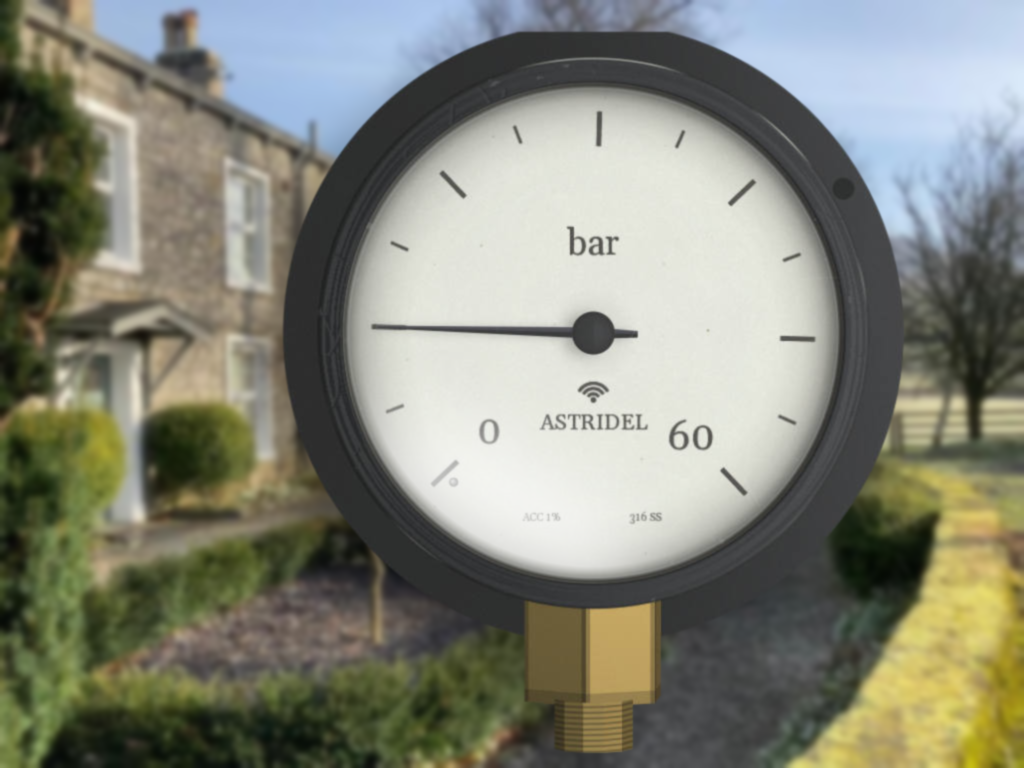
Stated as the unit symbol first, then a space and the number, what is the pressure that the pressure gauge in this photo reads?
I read bar 10
